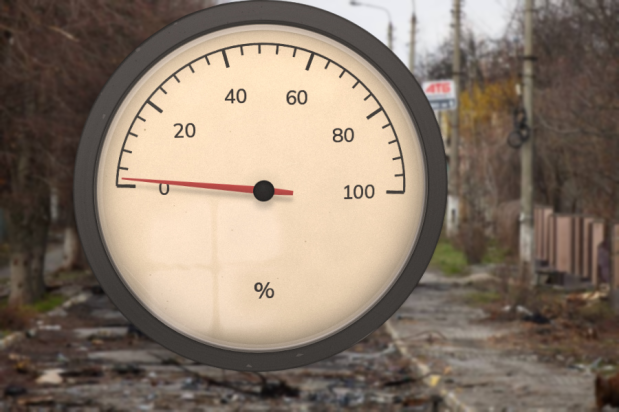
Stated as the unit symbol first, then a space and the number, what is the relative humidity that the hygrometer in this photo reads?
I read % 2
